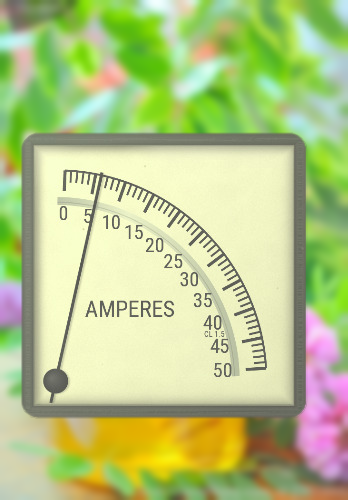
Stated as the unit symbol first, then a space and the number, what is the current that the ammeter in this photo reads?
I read A 6
